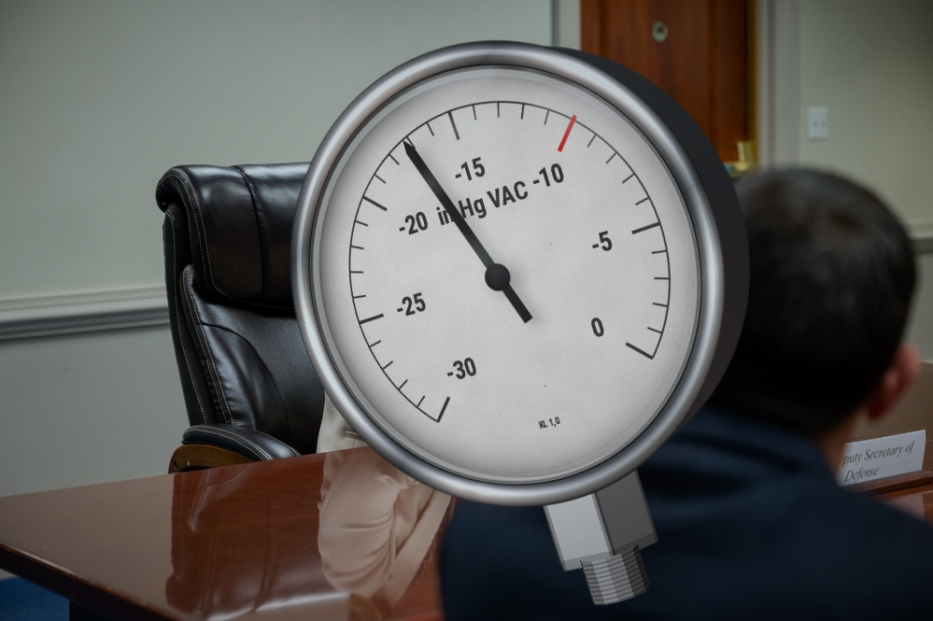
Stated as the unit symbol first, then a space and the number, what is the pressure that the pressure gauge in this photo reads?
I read inHg -17
